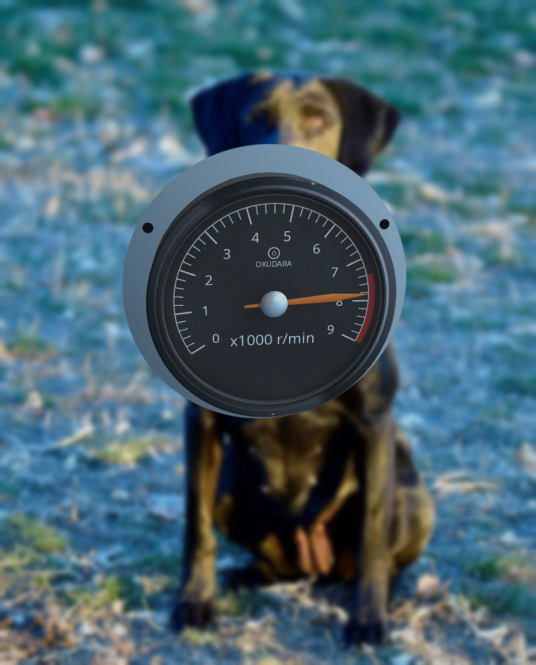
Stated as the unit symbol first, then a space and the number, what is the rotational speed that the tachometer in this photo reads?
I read rpm 7800
